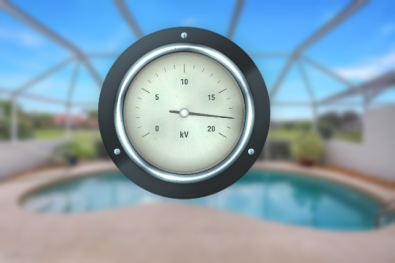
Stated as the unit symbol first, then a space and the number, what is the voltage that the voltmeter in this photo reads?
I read kV 18
